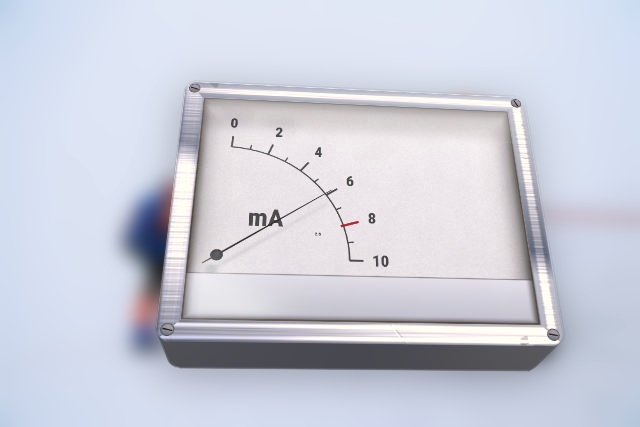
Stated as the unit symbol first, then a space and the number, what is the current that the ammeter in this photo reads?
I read mA 6
